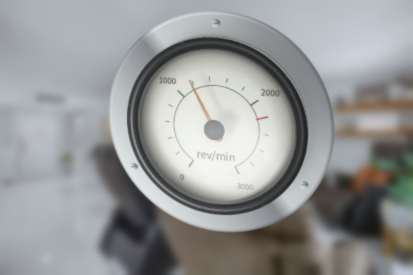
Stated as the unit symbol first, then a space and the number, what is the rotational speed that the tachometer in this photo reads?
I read rpm 1200
